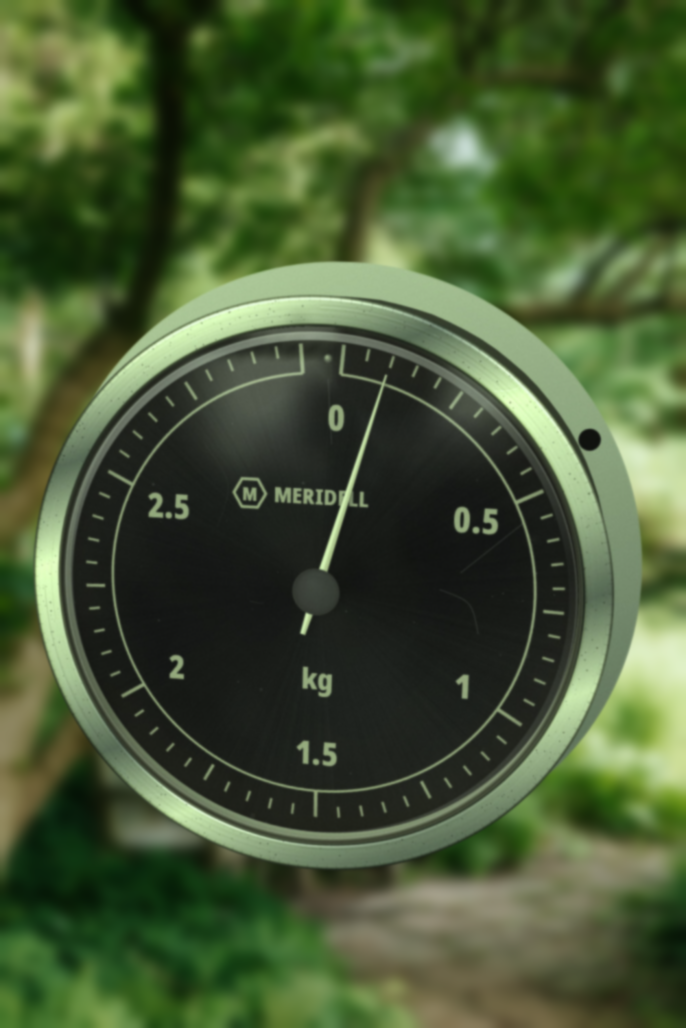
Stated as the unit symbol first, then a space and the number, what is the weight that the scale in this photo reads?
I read kg 0.1
